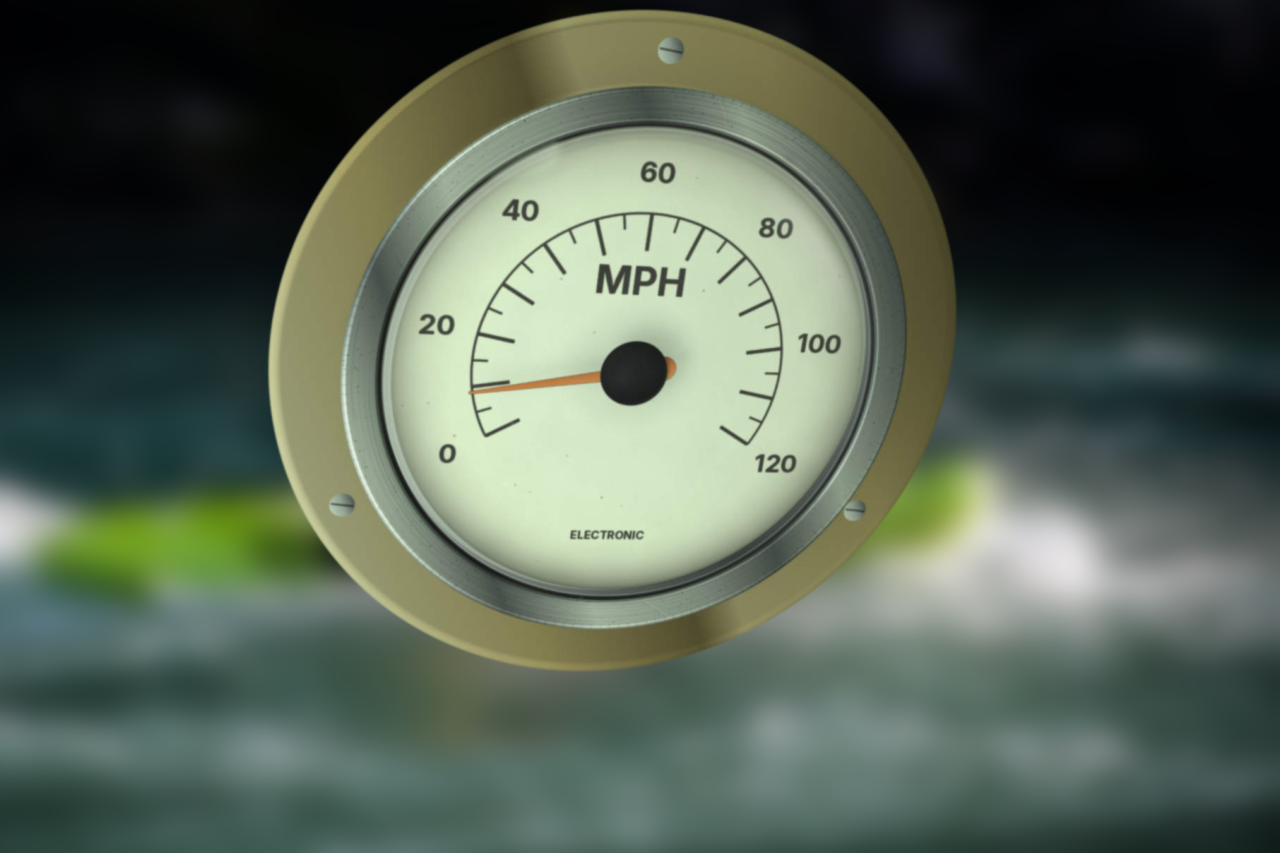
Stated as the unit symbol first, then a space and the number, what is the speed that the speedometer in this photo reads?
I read mph 10
